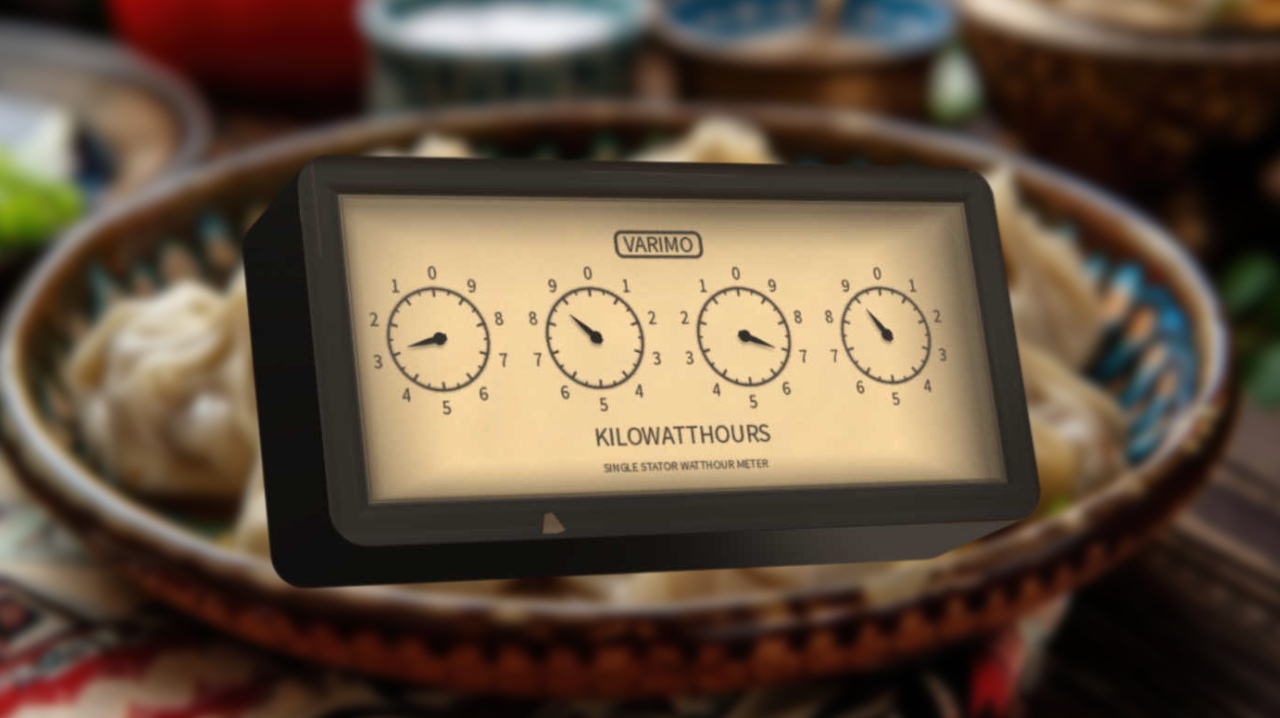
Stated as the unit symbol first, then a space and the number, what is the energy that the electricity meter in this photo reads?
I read kWh 2869
